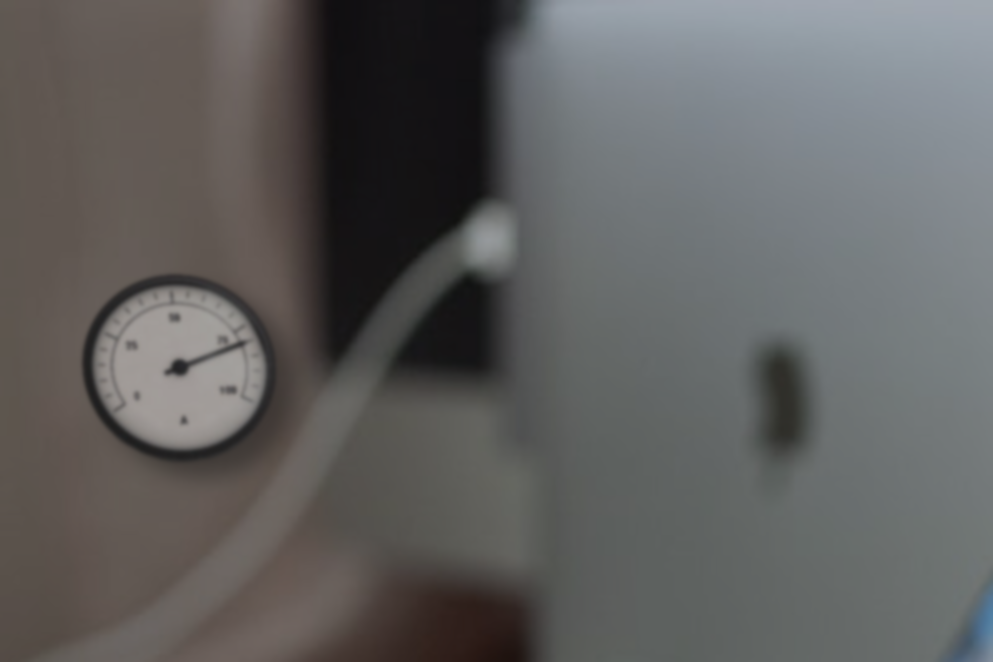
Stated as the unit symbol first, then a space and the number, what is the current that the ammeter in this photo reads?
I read A 80
